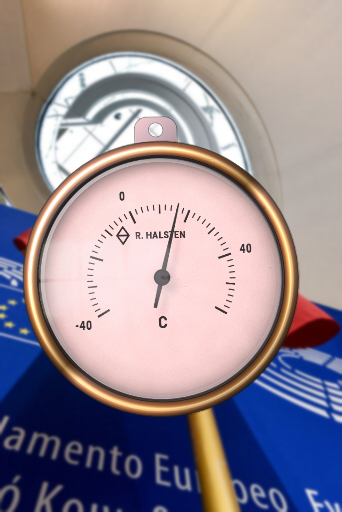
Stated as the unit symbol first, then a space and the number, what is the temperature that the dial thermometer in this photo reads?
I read °C 16
